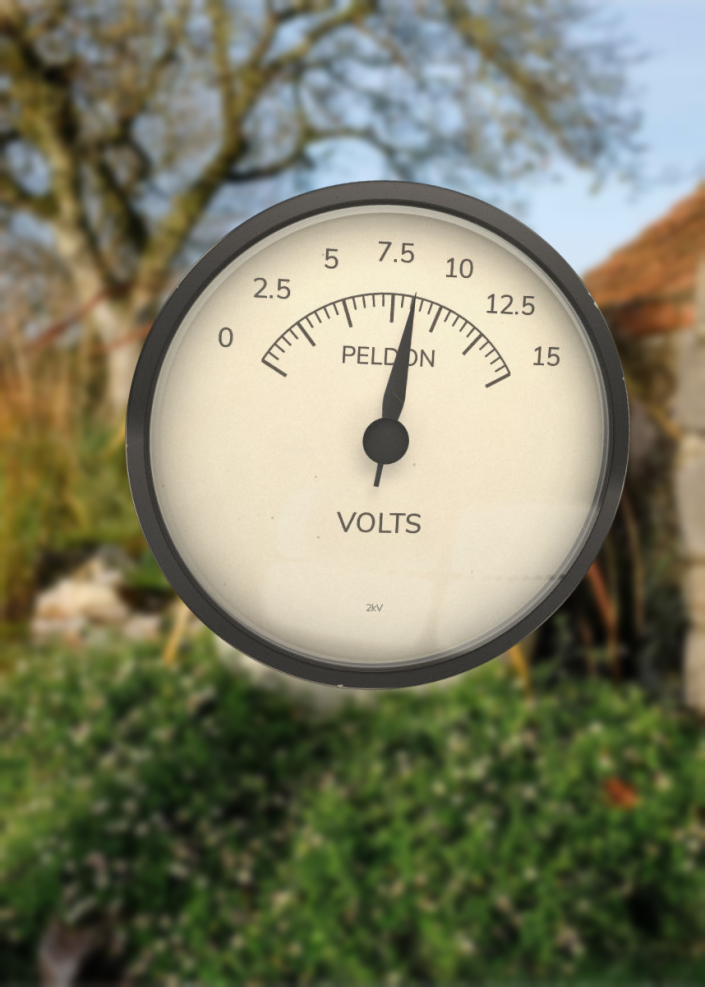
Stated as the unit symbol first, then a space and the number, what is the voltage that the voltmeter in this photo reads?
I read V 8.5
